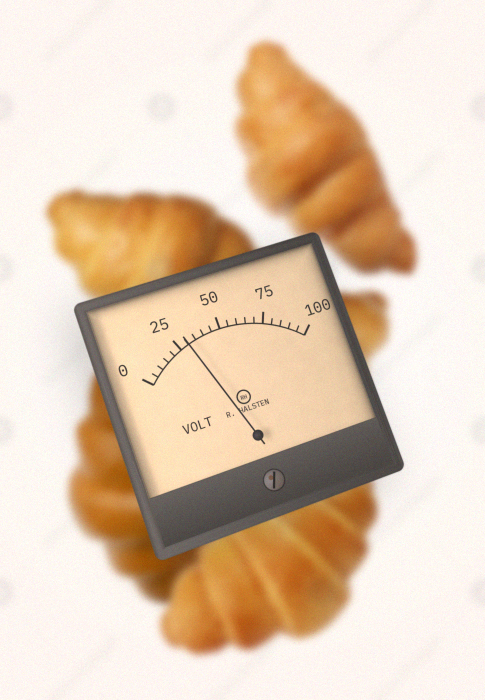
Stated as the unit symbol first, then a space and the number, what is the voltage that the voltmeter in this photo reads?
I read V 30
